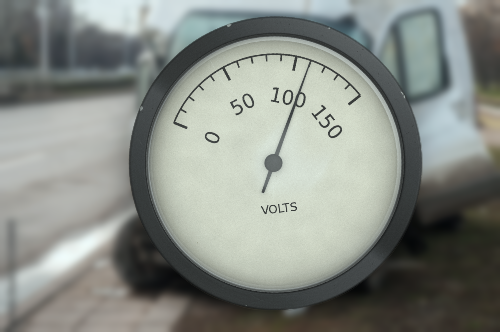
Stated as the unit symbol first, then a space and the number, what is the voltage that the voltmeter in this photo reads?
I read V 110
